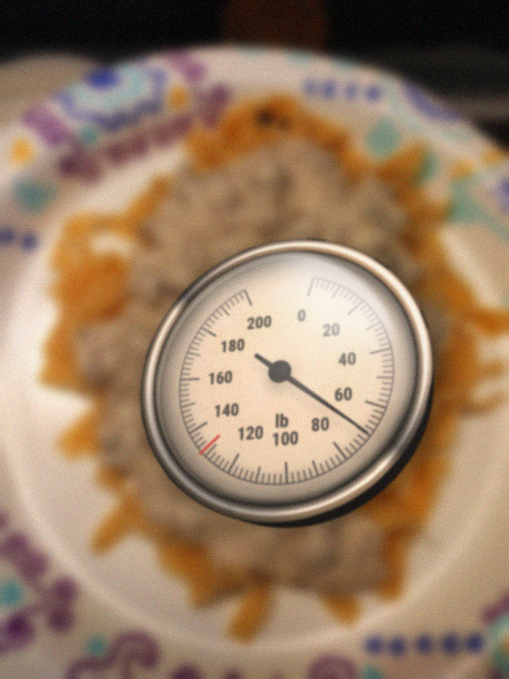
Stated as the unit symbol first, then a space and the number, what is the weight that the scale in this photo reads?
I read lb 70
